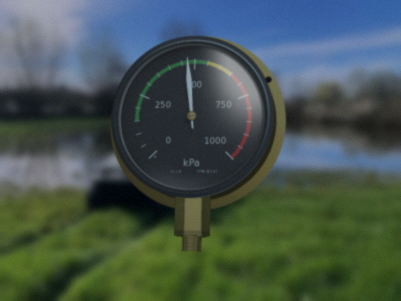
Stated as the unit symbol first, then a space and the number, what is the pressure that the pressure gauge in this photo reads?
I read kPa 475
